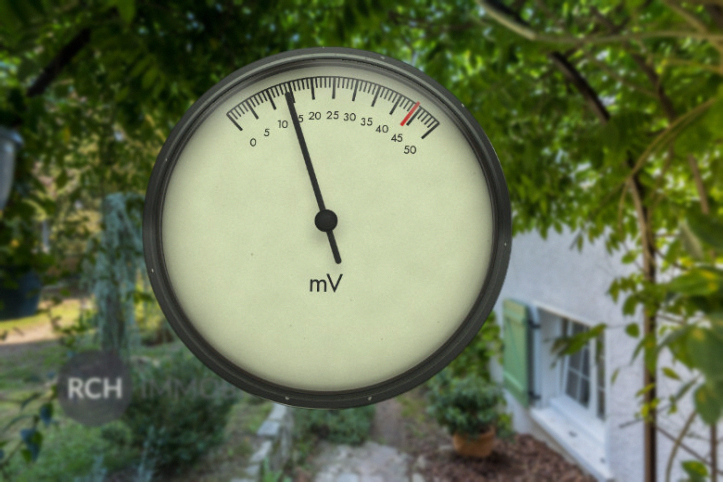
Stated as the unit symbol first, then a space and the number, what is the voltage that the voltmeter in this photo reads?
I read mV 14
